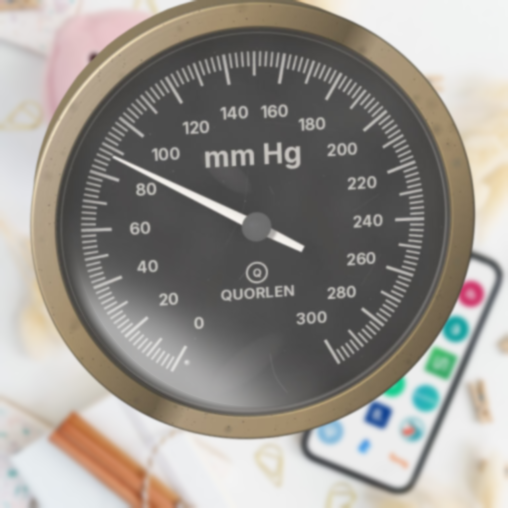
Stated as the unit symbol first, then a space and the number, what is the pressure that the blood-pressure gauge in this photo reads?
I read mmHg 88
